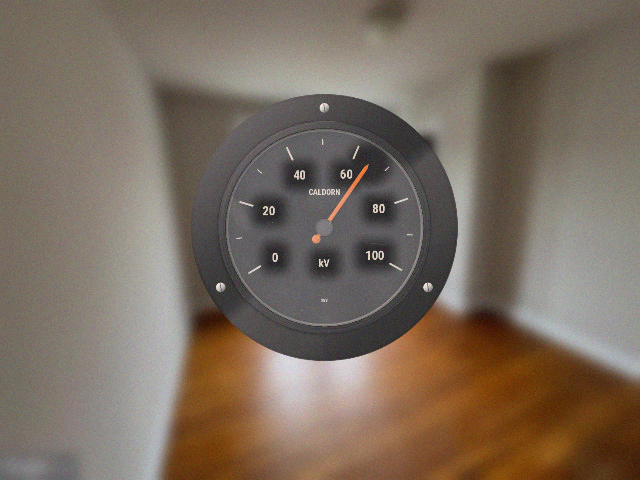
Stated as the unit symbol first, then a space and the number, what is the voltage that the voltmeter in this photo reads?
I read kV 65
